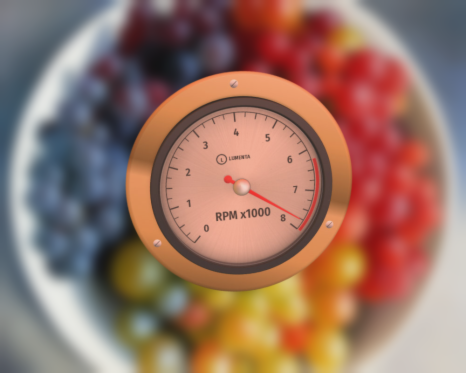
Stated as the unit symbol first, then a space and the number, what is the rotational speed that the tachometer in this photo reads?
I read rpm 7750
